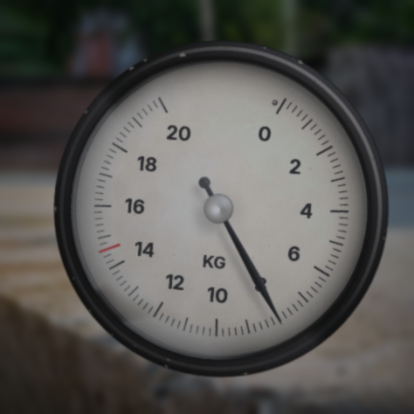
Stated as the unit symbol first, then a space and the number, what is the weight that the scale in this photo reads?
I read kg 8
